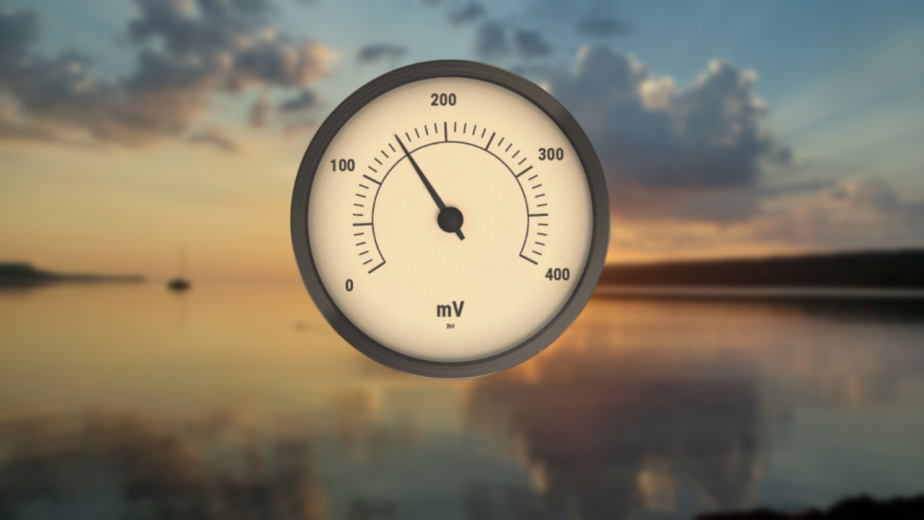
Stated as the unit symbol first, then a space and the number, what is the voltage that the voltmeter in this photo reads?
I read mV 150
